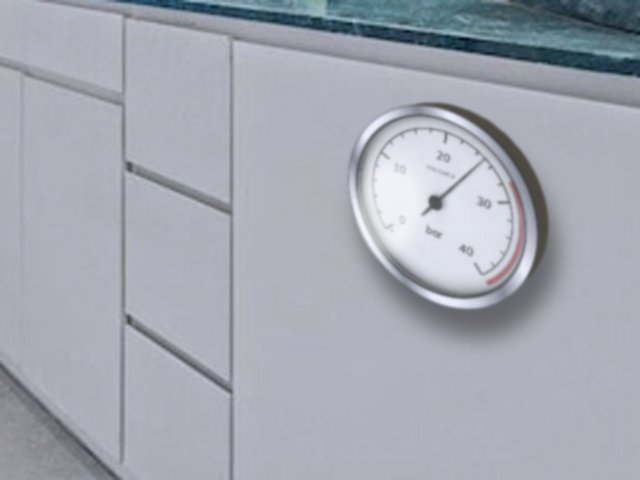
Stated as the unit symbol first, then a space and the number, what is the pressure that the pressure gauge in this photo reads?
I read bar 25
